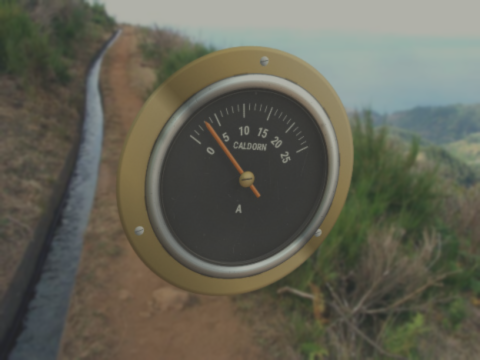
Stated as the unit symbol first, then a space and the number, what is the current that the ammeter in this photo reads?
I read A 3
